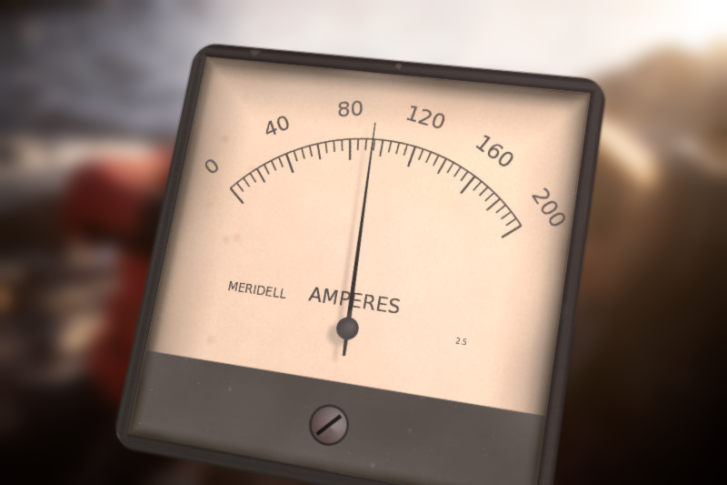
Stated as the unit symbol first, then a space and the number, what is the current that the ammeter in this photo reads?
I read A 95
